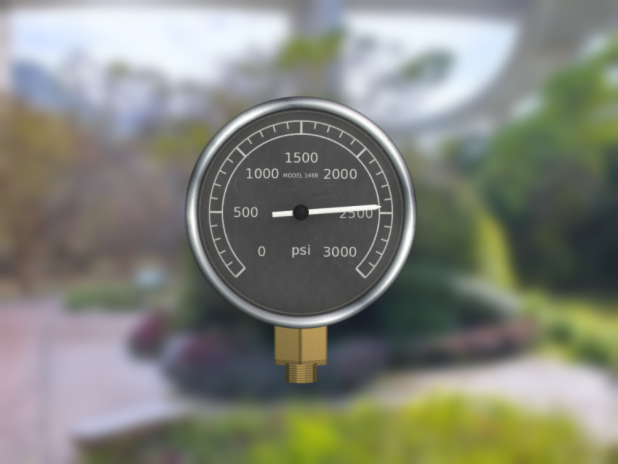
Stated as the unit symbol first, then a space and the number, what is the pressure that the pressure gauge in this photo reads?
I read psi 2450
